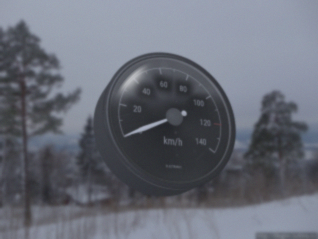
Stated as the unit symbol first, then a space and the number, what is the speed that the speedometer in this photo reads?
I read km/h 0
